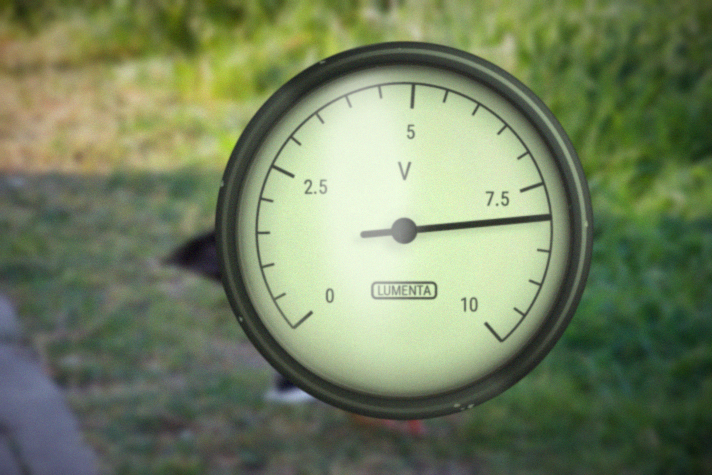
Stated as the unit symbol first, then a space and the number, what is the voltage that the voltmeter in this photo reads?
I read V 8
